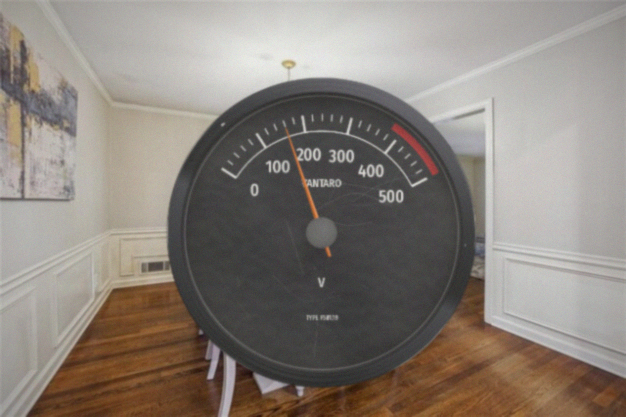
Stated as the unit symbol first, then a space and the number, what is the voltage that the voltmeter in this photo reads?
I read V 160
